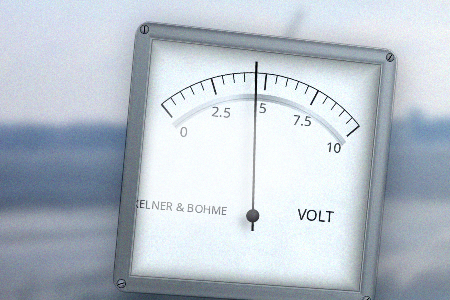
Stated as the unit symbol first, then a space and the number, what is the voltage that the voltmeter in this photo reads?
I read V 4.5
